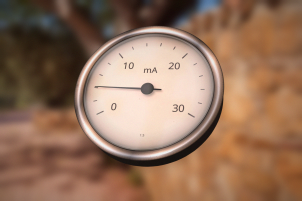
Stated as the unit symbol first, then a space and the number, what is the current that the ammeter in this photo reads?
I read mA 4
